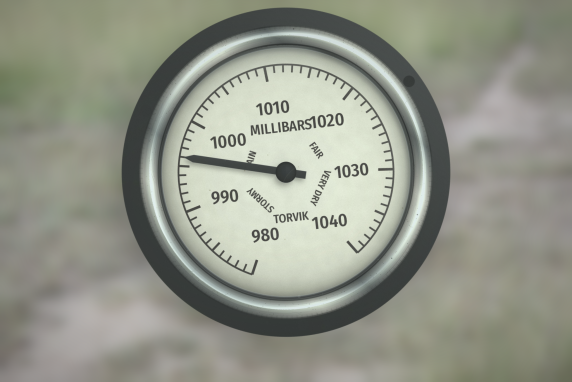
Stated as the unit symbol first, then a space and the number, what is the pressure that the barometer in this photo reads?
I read mbar 996
